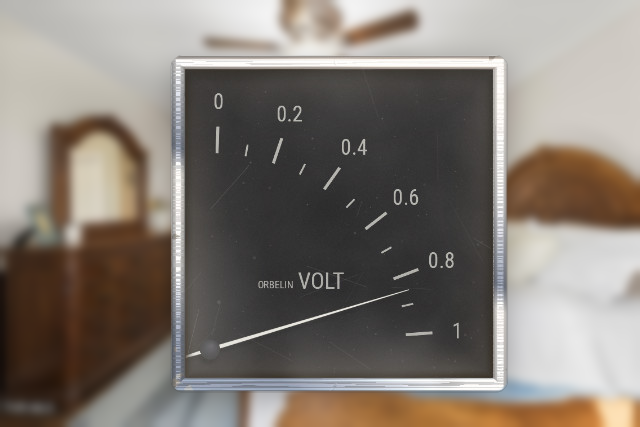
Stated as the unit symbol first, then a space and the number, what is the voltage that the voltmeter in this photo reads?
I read V 0.85
